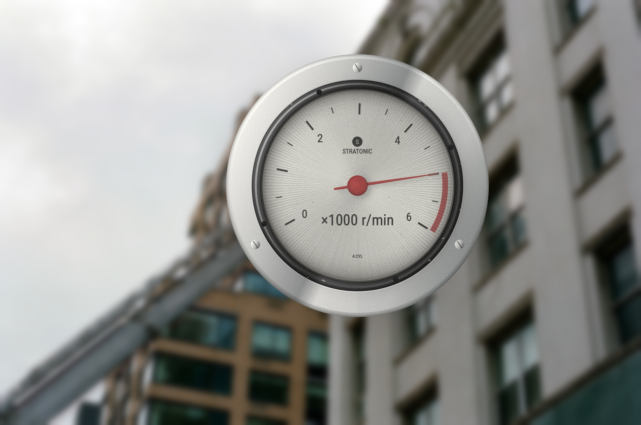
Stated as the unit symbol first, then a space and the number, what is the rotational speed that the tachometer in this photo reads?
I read rpm 5000
